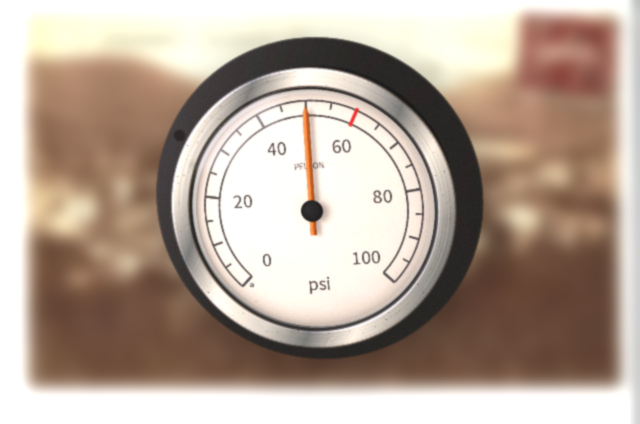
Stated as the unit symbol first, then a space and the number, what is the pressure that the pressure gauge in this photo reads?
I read psi 50
